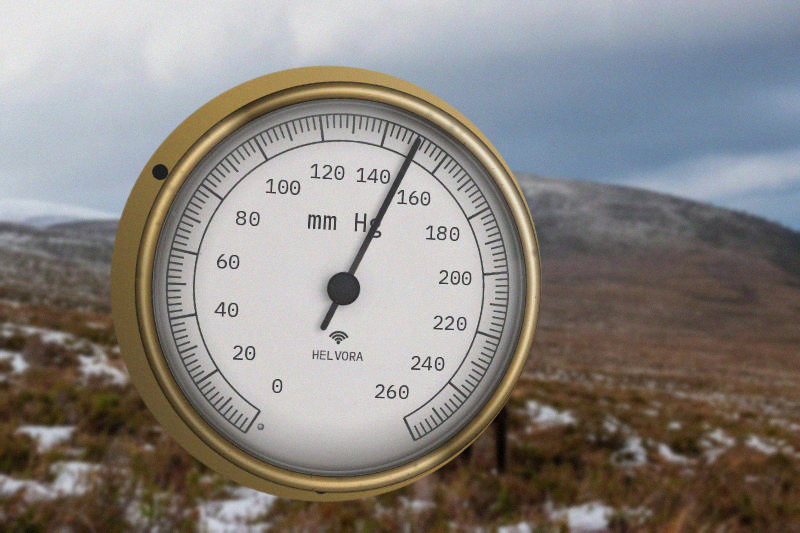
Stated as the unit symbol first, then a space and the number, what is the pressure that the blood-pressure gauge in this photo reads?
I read mmHg 150
